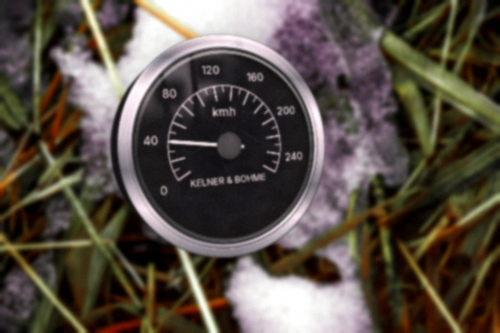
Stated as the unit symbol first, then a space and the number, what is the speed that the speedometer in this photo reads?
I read km/h 40
